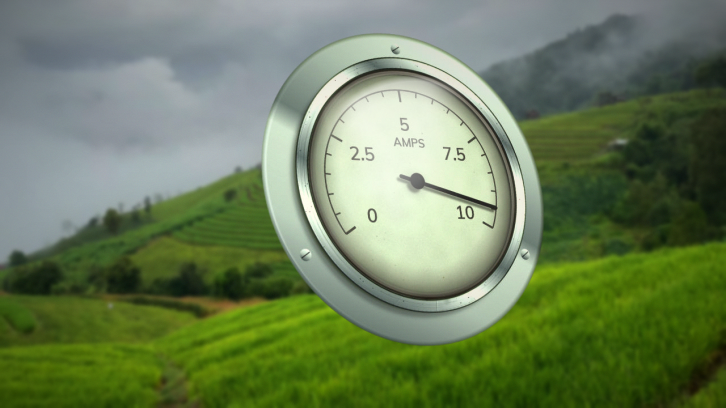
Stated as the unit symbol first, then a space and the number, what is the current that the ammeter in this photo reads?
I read A 9.5
